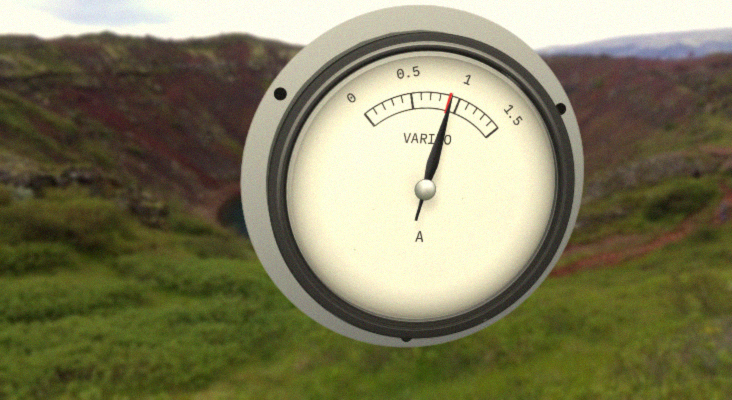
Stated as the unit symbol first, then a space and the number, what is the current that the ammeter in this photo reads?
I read A 0.9
